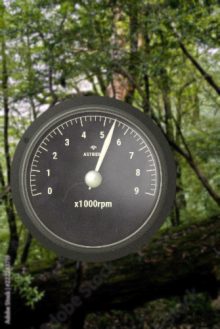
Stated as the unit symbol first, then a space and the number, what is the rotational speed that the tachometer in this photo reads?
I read rpm 5400
